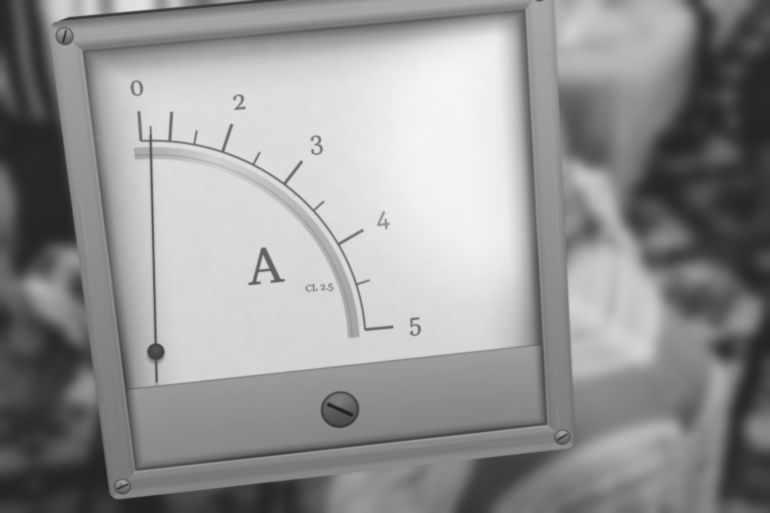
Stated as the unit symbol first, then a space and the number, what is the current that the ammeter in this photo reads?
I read A 0.5
